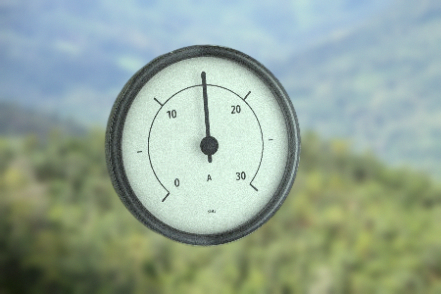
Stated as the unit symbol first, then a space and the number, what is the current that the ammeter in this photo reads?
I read A 15
